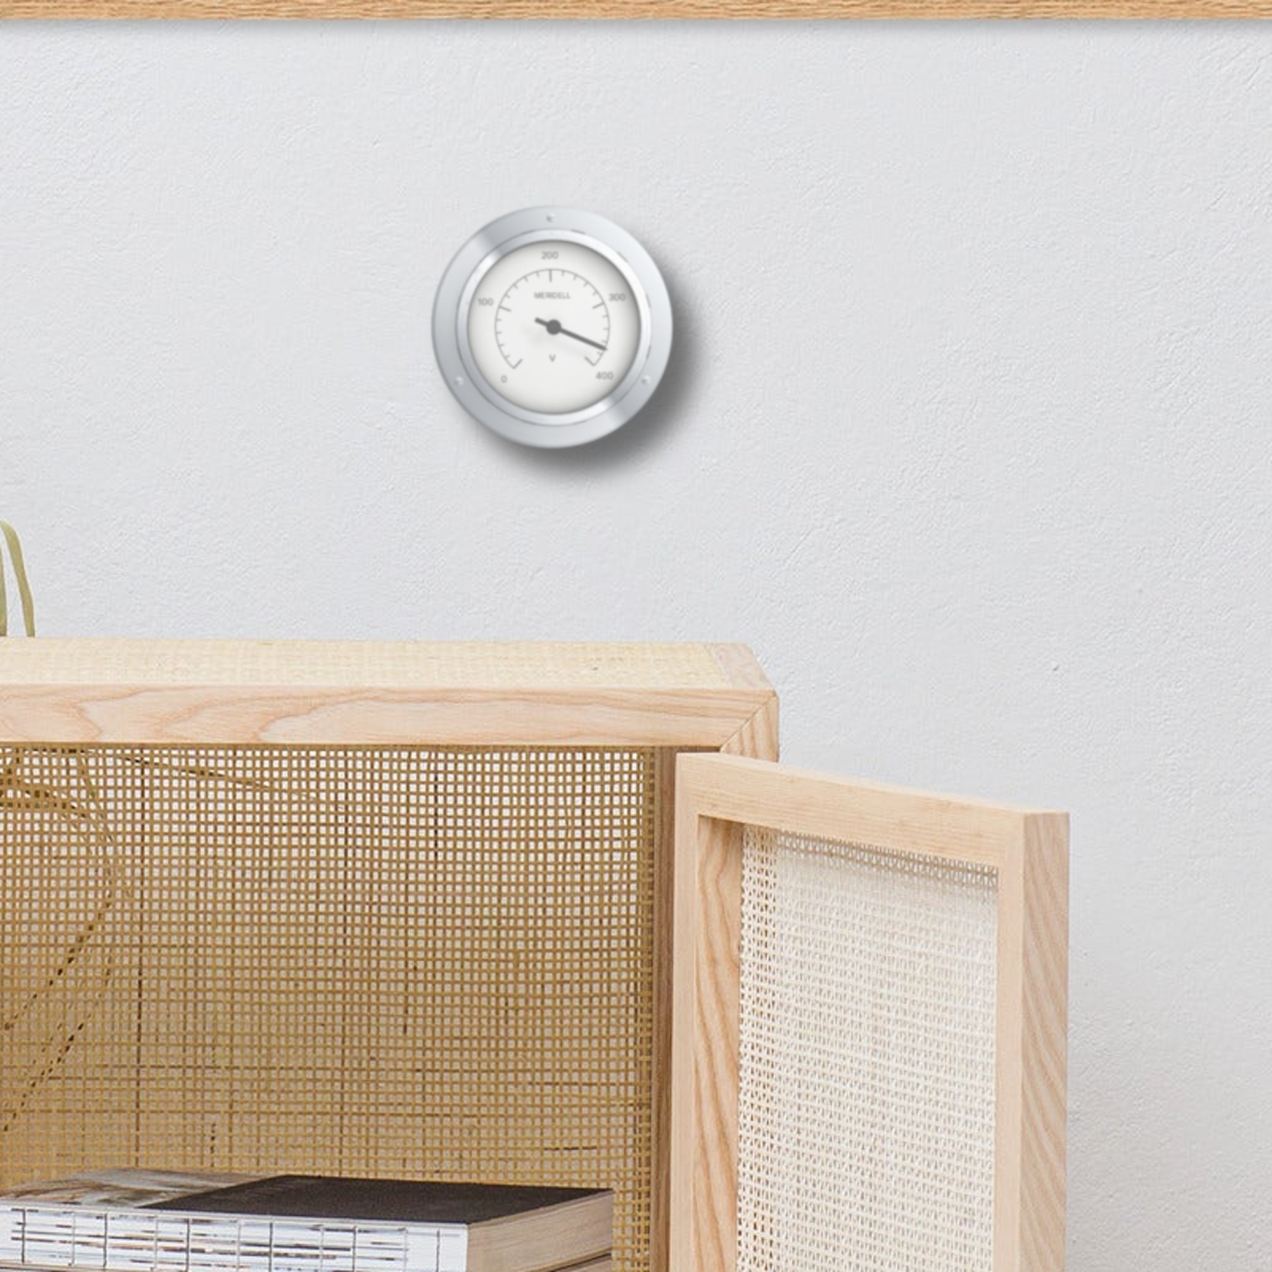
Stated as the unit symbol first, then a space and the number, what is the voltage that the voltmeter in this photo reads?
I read V 370
